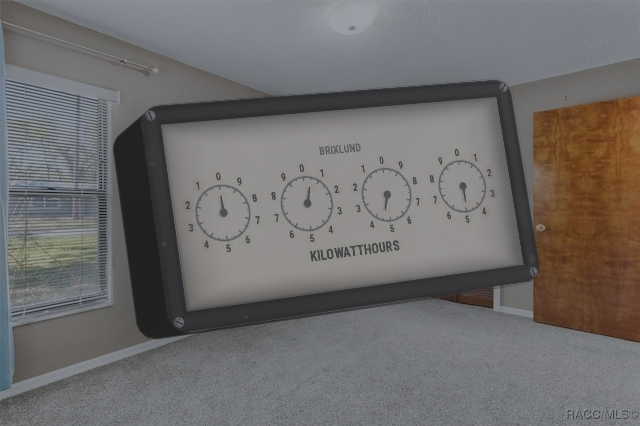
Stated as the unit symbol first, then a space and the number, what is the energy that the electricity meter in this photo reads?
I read kWh 45
